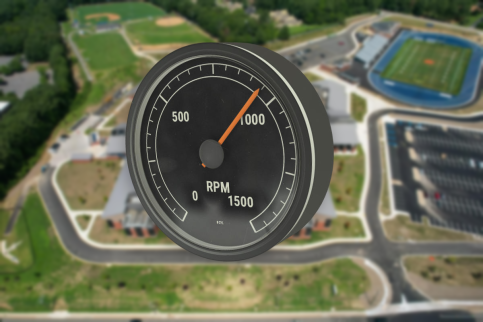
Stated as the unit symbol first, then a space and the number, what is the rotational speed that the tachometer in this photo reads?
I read rpm 950
